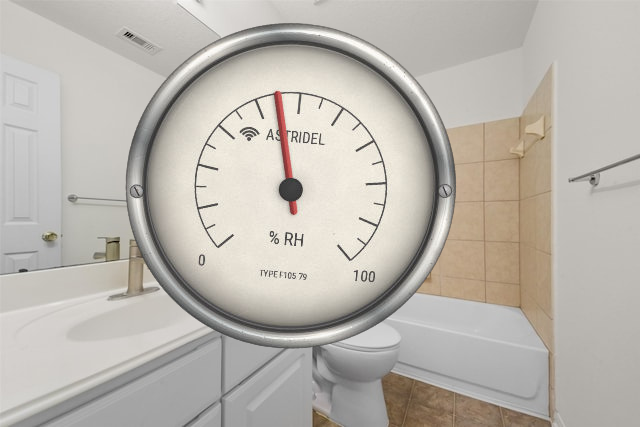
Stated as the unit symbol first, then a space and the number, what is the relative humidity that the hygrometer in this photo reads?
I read % 45
